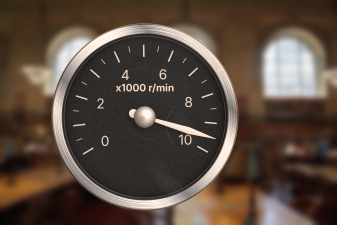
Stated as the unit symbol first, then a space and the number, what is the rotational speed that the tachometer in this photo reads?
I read rpm 9500
